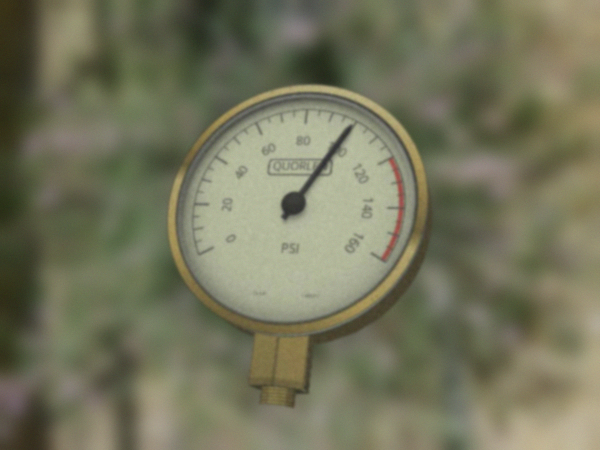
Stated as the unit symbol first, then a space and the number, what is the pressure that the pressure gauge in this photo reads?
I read psi 100
